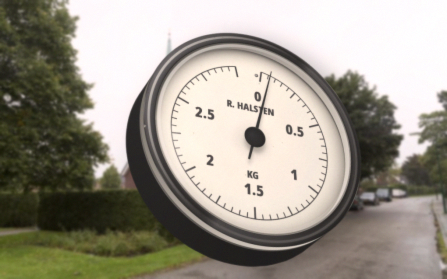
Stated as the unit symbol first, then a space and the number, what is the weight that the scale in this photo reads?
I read kg 0.05
